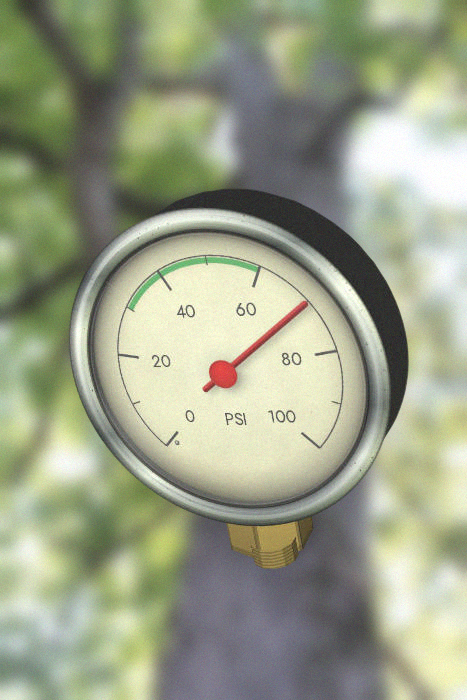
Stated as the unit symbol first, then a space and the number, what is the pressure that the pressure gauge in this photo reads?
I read psi 70
